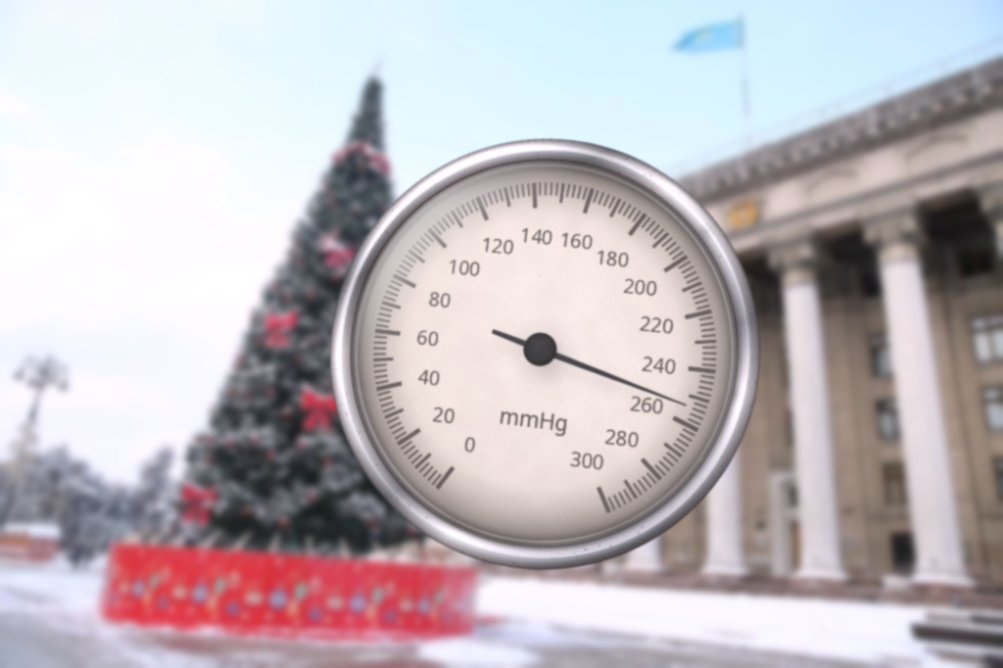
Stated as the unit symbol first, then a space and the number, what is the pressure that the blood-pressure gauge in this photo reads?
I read mmHg 254
